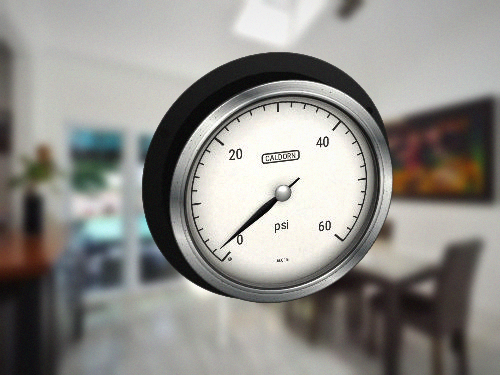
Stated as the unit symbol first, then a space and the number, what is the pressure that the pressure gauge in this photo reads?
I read psi 2
